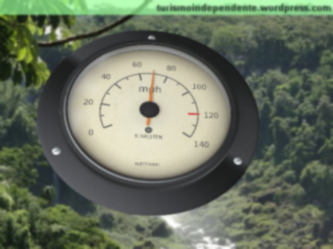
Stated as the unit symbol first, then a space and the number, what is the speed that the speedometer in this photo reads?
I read mph 70
